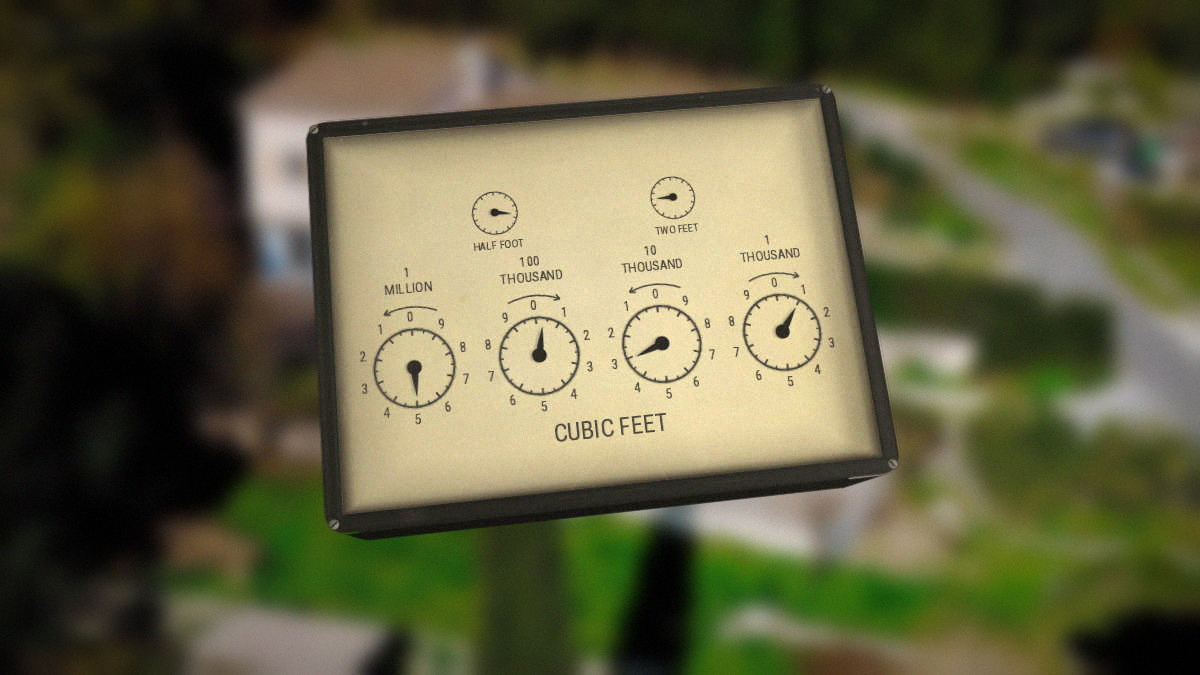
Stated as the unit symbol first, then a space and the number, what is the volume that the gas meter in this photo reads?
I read ft³ 503100
